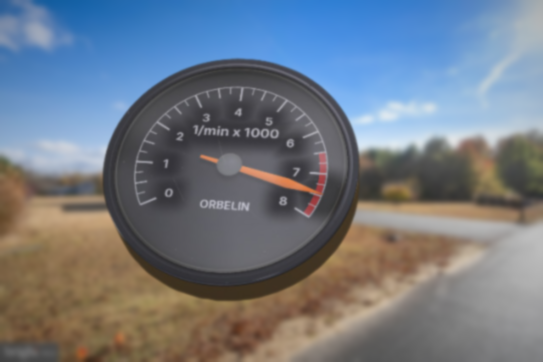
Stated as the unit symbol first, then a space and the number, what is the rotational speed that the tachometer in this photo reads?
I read rpm 7500
